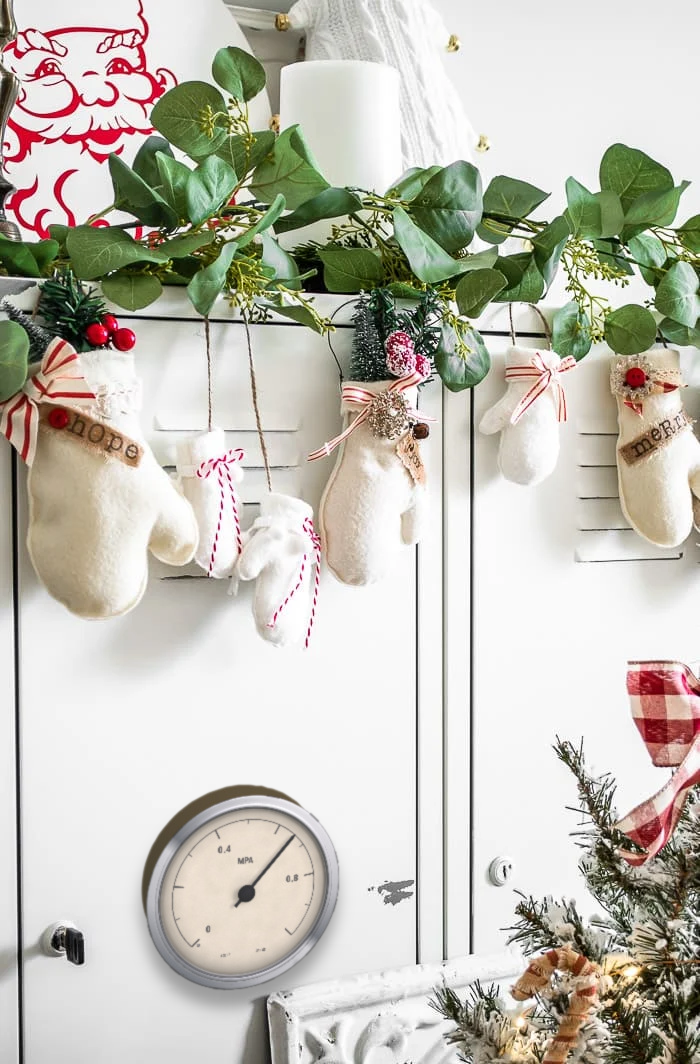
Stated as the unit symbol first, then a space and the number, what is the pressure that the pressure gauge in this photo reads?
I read MPa 0.65
